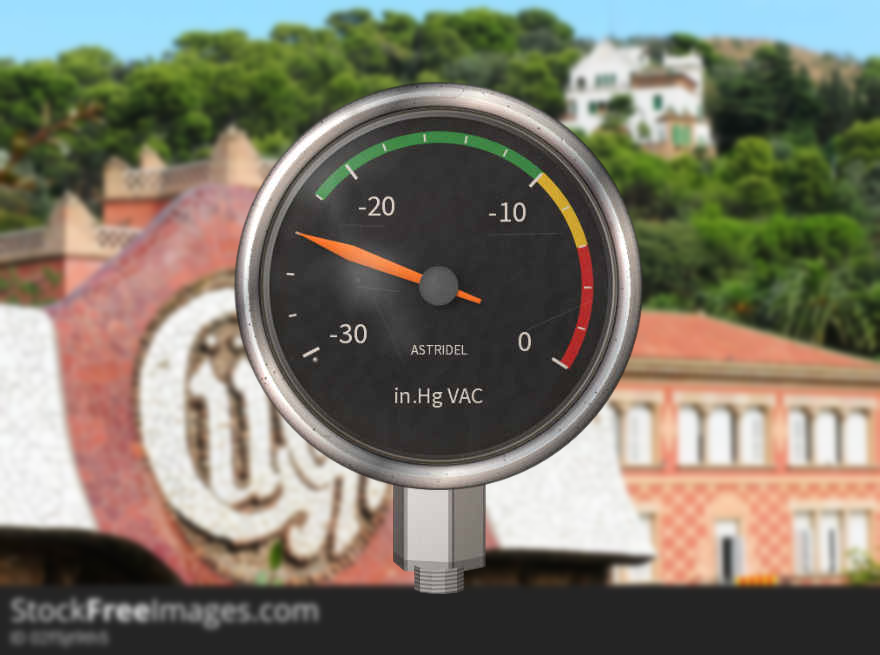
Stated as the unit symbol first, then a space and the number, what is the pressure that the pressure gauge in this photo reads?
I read inHg -24
